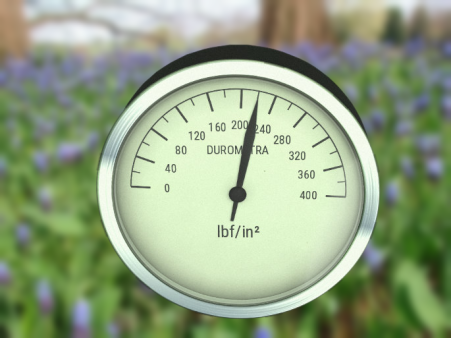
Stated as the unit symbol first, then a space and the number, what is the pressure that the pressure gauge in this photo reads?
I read psi 220
